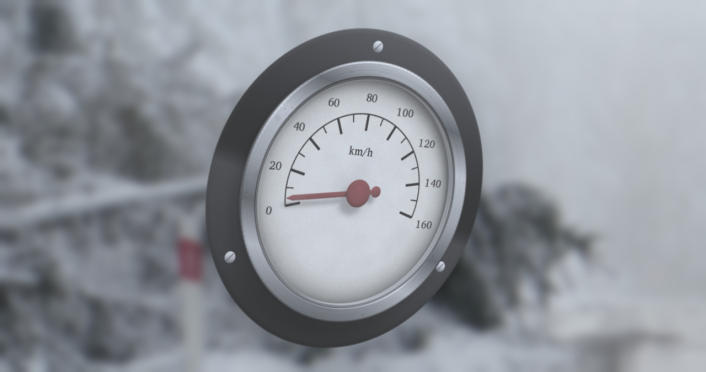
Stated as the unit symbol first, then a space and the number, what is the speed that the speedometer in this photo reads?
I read km/h 5
